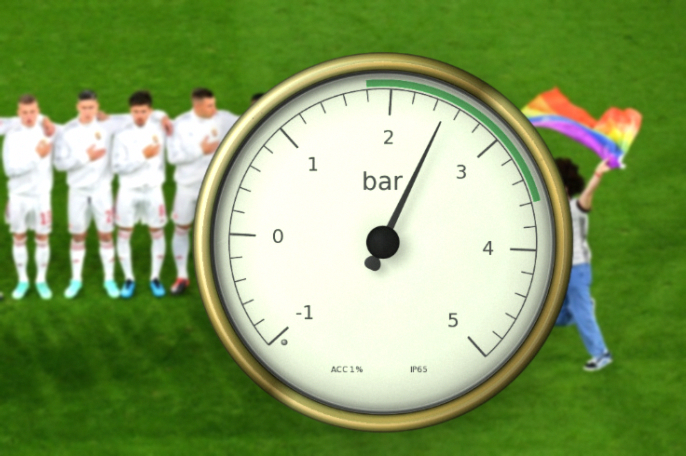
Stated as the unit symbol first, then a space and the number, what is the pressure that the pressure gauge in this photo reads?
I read bar 2.5
